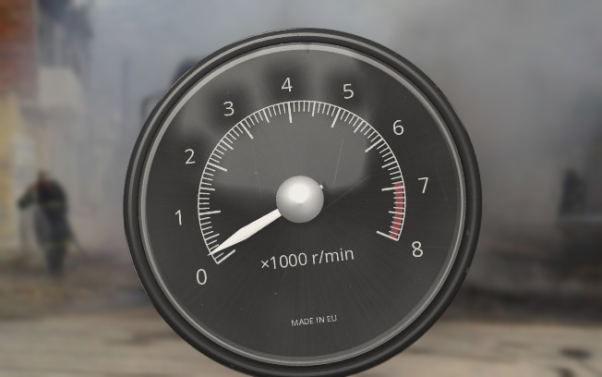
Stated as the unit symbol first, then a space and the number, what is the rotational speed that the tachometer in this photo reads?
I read rpm 200
